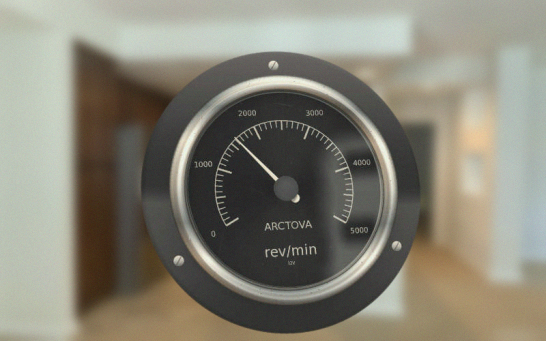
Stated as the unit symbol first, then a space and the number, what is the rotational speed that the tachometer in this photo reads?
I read rpm 1600
